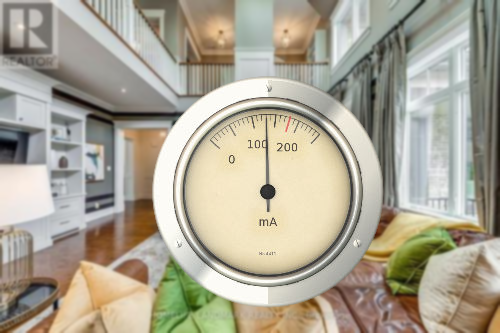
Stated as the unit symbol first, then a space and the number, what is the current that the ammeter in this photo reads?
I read mA 130
